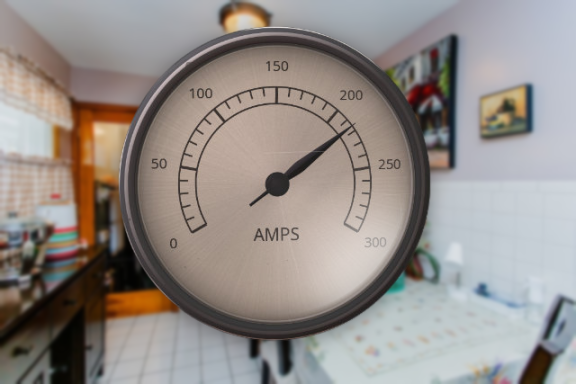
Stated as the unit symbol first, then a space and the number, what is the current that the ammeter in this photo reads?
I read A 215
